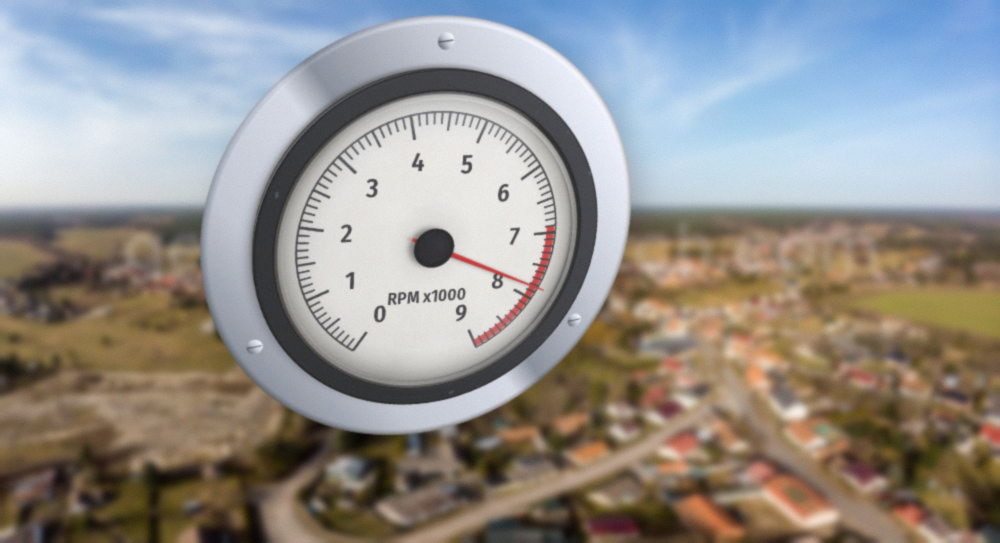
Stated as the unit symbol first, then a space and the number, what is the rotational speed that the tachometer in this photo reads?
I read rpm 7800
